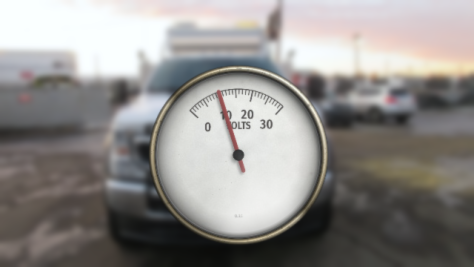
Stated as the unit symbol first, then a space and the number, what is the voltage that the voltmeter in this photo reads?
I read V 10
